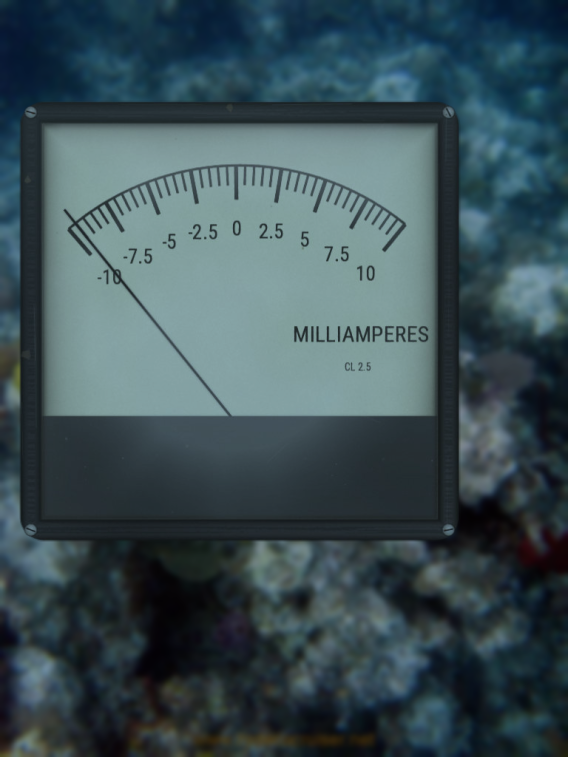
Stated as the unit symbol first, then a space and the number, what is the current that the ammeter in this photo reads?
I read mA -9.5
